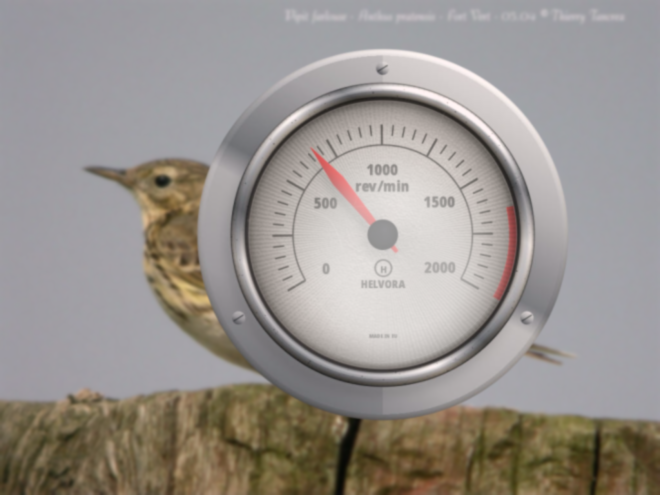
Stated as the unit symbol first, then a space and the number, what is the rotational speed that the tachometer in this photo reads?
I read rpm 675
